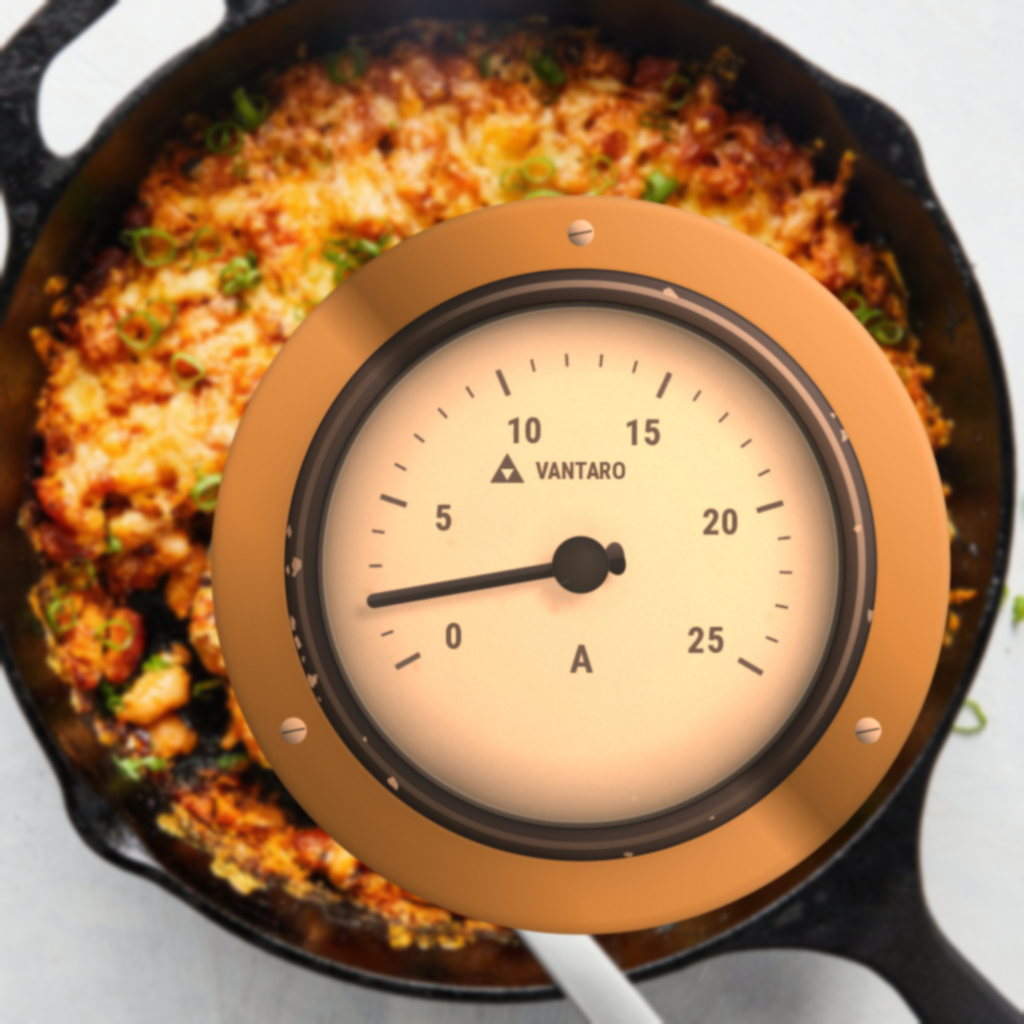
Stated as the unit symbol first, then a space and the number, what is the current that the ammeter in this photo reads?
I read A 2
